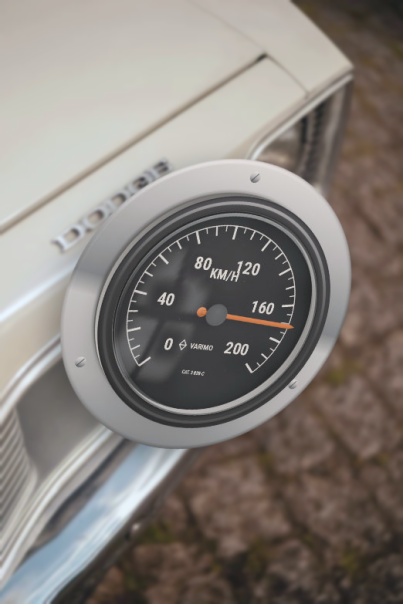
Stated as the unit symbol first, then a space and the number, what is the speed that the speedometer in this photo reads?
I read km/h 170
